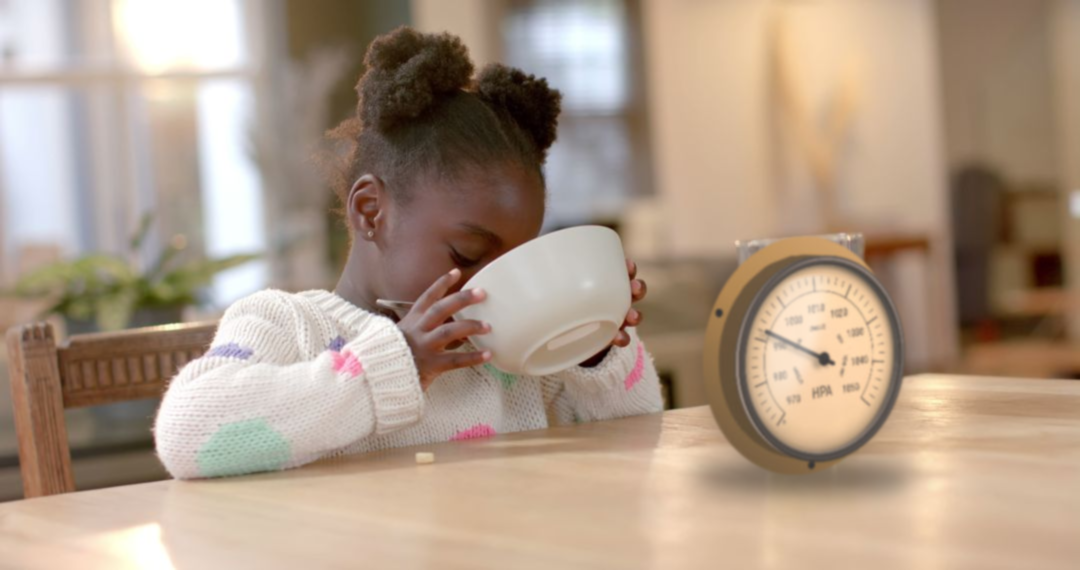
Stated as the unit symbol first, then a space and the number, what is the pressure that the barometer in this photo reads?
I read hPa 992
